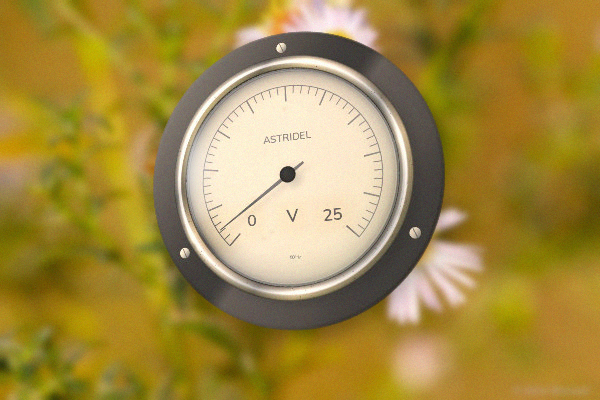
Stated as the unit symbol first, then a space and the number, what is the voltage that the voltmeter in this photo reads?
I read V 1
